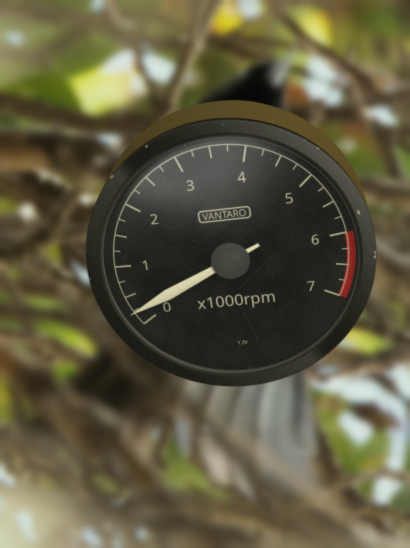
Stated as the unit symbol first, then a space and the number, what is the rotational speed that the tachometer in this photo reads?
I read rpm 250
